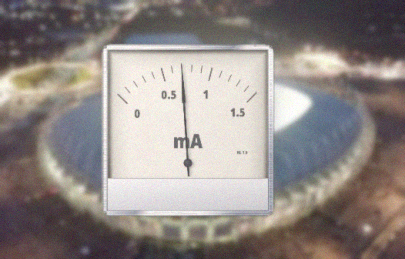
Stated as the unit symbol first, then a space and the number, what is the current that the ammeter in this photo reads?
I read mA 0.7
